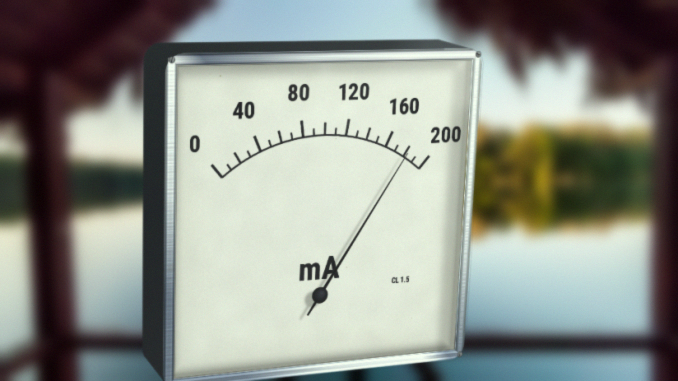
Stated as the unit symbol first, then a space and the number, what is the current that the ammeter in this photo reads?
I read mA 180
